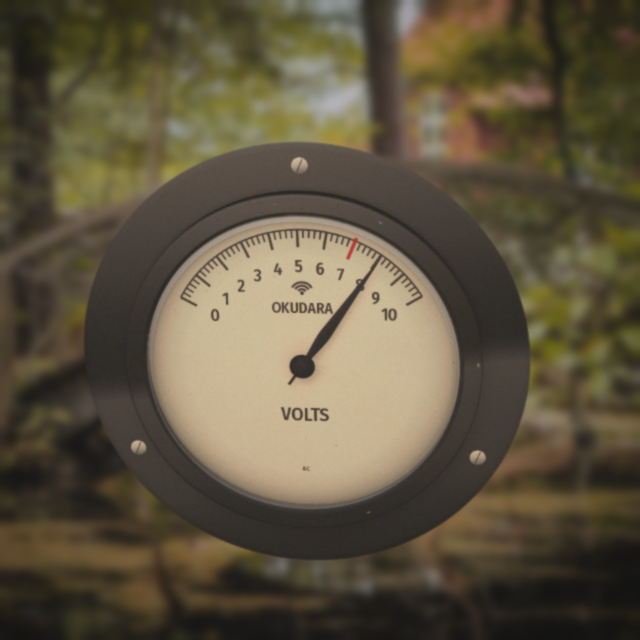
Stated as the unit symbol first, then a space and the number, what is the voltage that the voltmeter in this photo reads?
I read V 8
